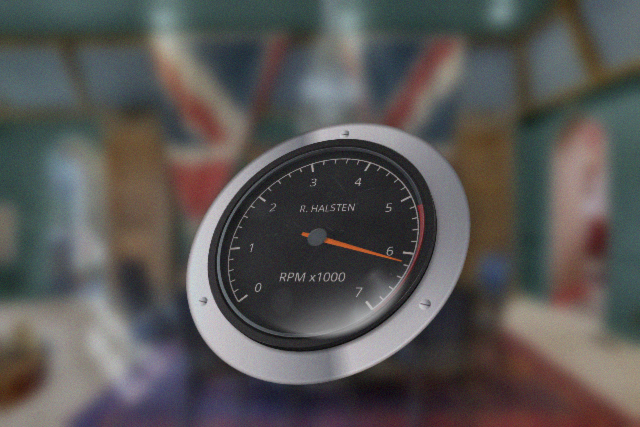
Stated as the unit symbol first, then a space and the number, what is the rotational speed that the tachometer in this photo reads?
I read rpm 6200
